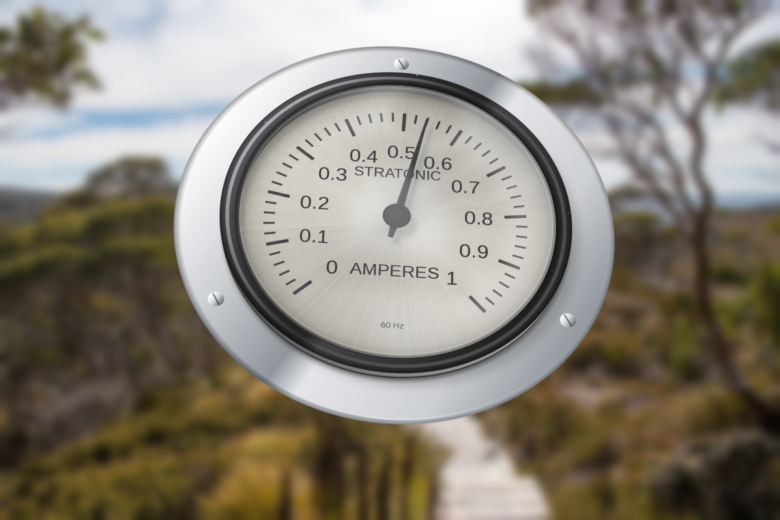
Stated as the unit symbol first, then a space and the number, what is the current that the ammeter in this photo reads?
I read A 0.54
